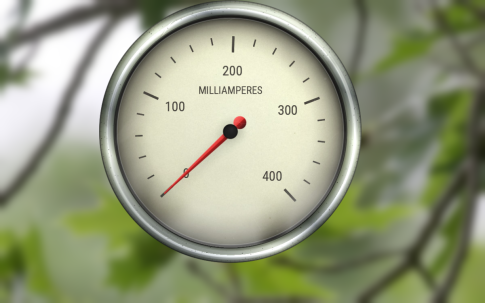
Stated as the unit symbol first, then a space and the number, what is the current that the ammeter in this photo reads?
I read mA 0
